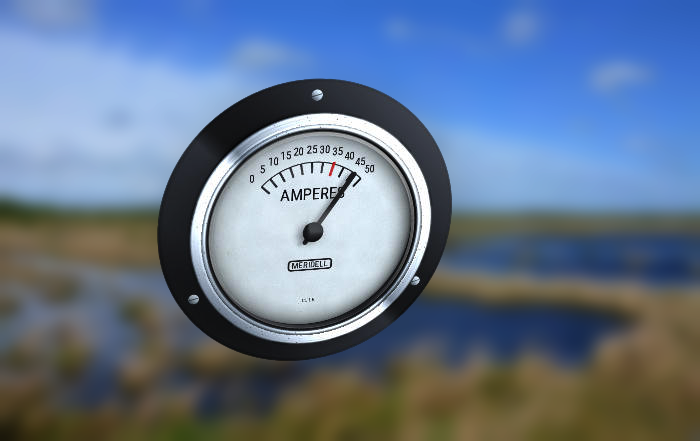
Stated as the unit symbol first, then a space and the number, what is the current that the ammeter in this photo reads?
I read A 45
